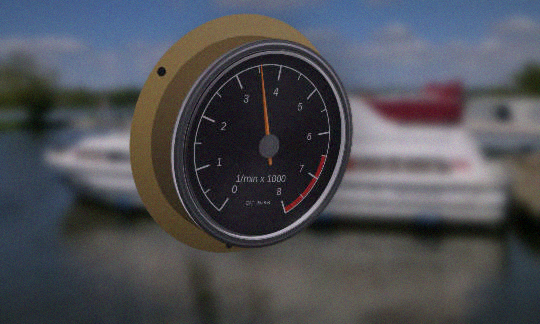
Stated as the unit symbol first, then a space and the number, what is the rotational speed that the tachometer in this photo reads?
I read rpm 3500
